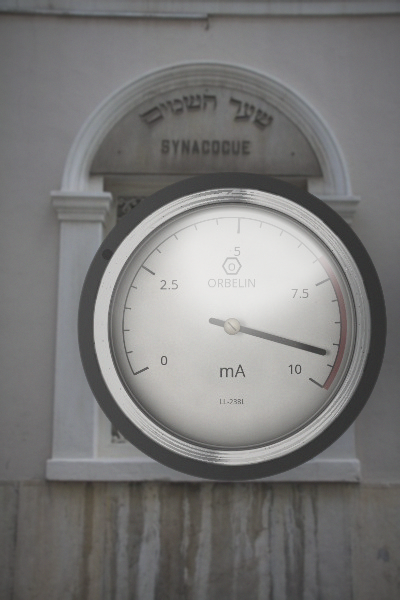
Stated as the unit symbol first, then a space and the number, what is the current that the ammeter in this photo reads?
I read mA 9.25
